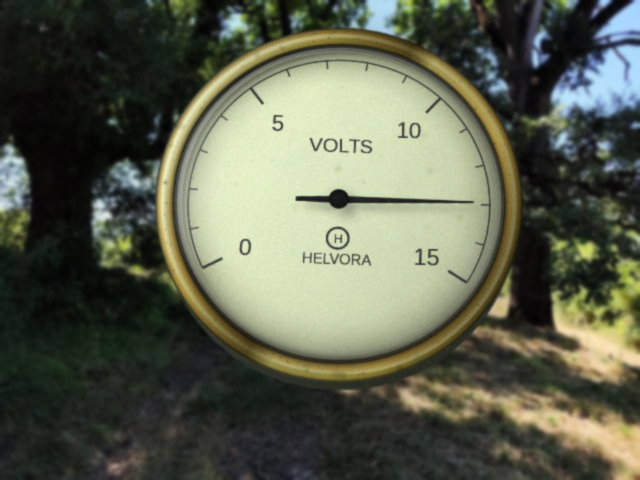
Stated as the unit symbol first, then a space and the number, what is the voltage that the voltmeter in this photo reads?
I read V 13
